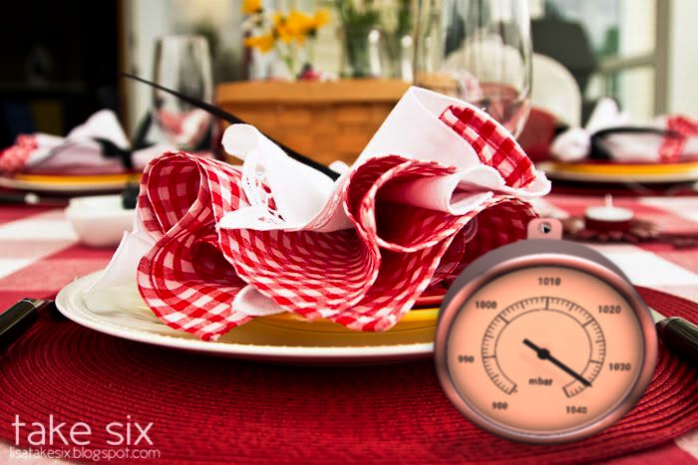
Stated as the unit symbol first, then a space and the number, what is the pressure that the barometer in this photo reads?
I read mbar 1035
